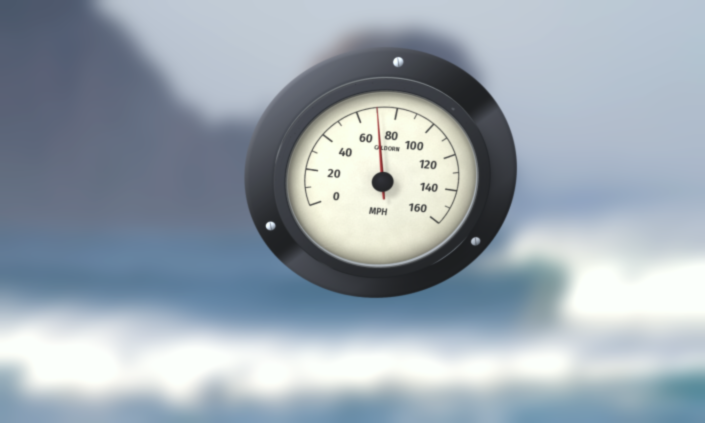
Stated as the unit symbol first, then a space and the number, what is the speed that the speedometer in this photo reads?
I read mph 70
